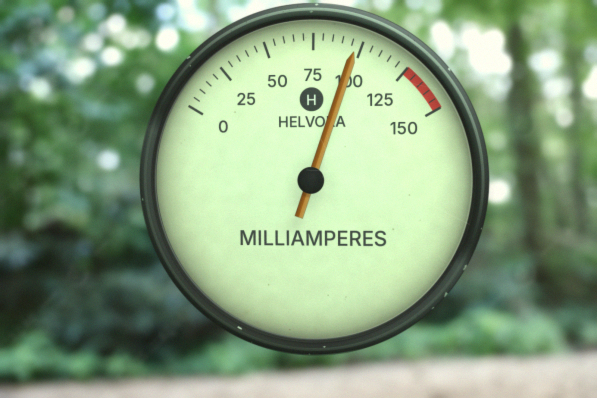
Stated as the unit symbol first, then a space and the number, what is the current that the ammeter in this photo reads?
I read mA 97.5
